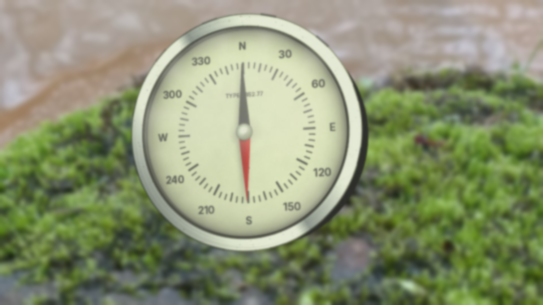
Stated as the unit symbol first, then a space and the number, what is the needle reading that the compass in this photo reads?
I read ° 180
